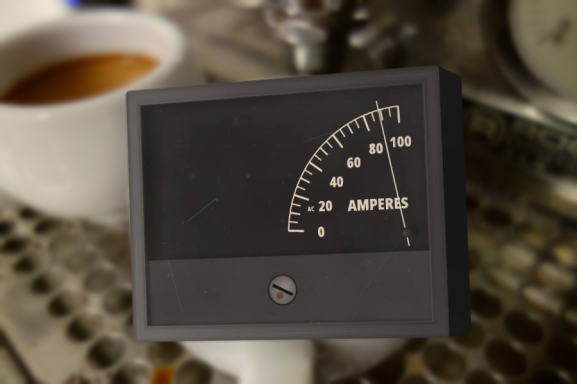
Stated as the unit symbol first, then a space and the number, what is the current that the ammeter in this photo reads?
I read A 90
